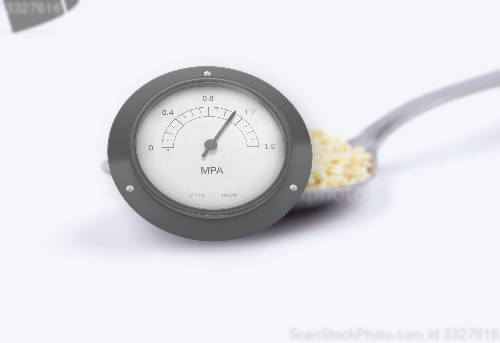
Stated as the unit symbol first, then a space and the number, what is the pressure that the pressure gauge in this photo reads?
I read MPa 1.1
